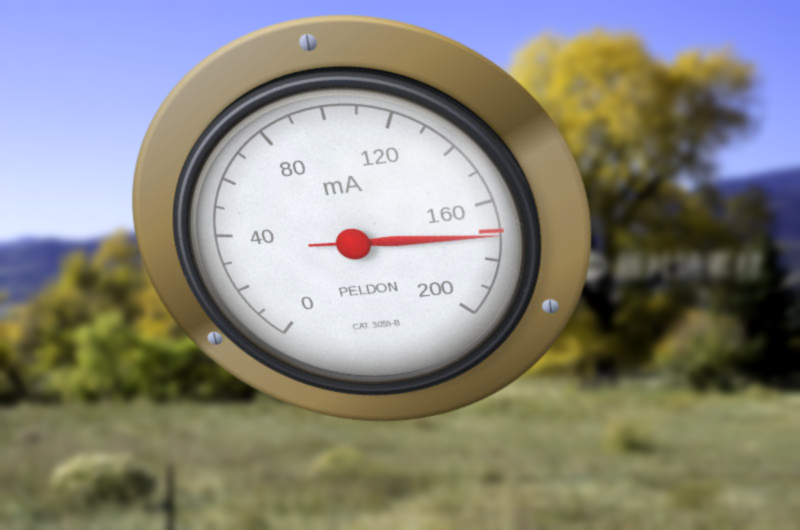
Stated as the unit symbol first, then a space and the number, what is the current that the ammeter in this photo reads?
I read mA 170
